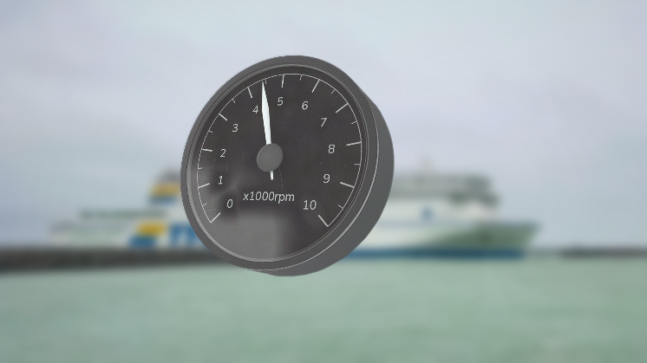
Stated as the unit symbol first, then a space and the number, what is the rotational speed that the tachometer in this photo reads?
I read rpm 4500
